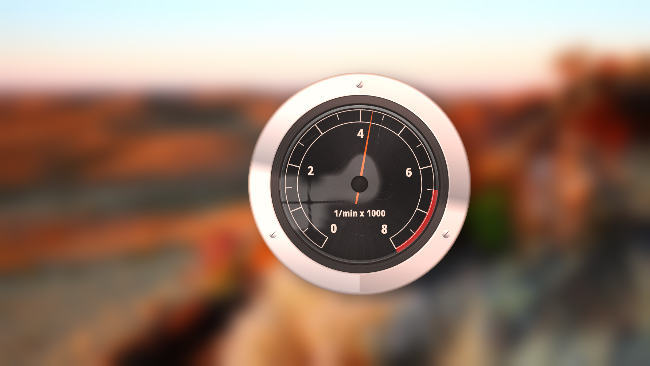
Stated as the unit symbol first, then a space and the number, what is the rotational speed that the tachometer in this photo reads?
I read rpm 4250
